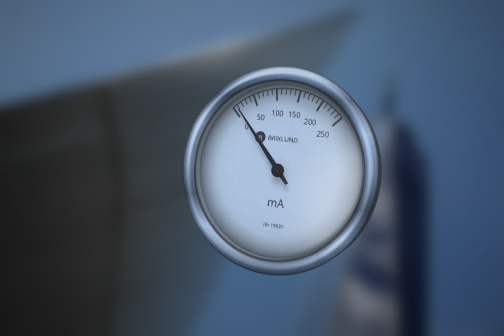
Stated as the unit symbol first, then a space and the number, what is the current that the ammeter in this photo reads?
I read mA 10
